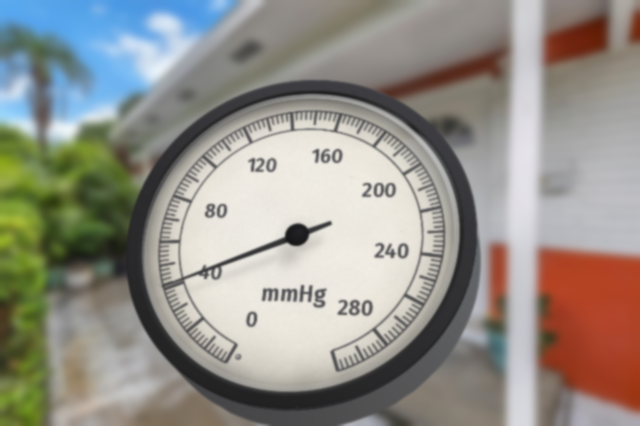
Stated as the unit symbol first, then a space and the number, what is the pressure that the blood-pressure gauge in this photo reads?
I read mmHg 40
